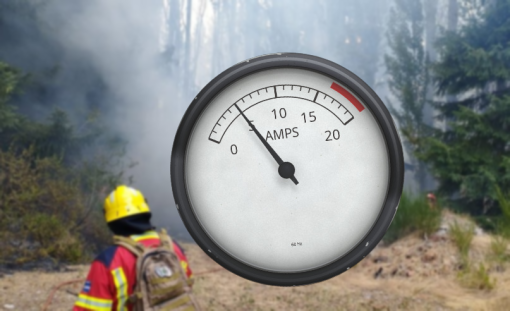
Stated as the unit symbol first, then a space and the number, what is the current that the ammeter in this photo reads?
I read A 5
